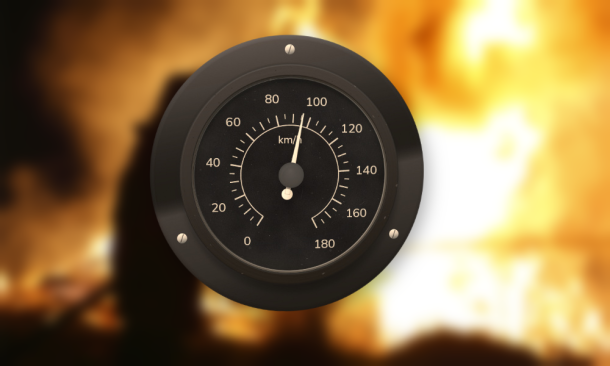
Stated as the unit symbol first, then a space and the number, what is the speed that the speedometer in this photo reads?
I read km/h 95
